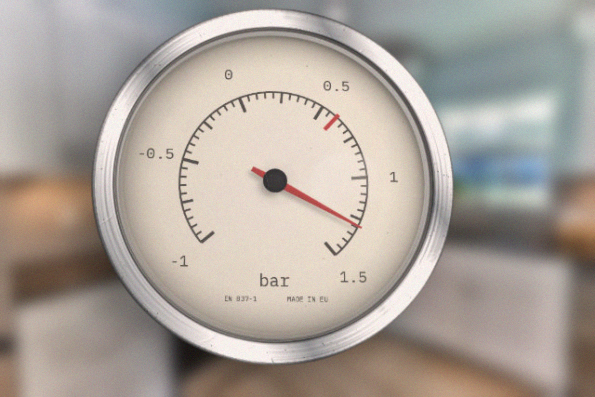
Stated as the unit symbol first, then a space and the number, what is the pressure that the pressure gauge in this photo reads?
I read bar 1.3
